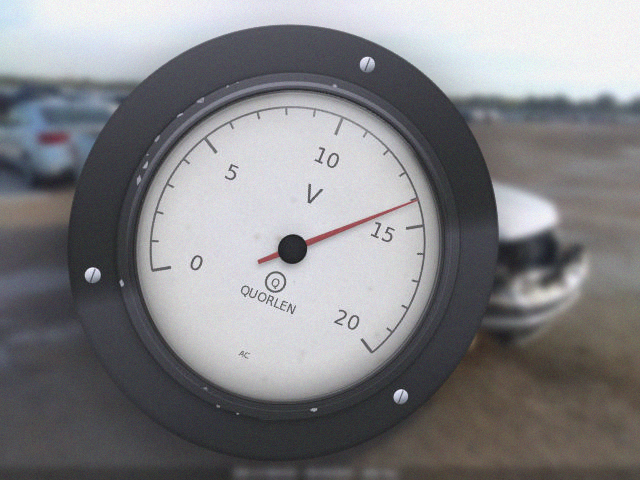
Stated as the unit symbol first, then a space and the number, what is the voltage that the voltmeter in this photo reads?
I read V 14
